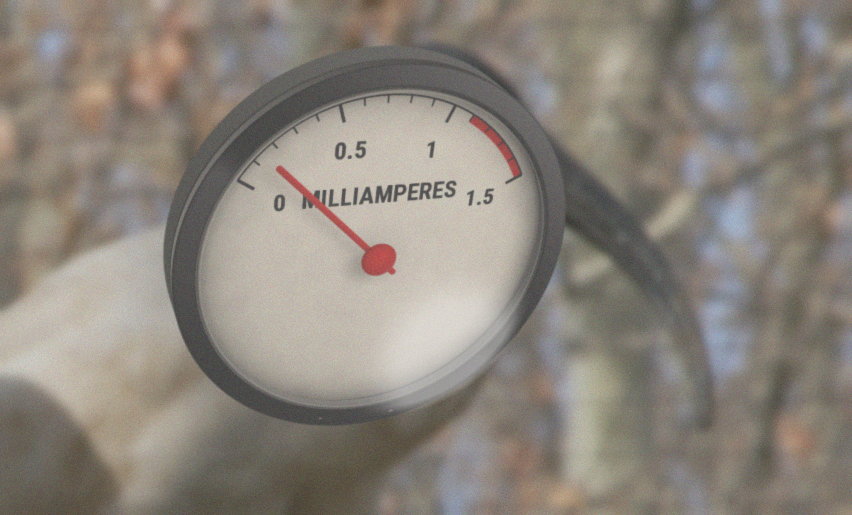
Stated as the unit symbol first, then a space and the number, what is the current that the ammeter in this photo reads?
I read mA 0.15
